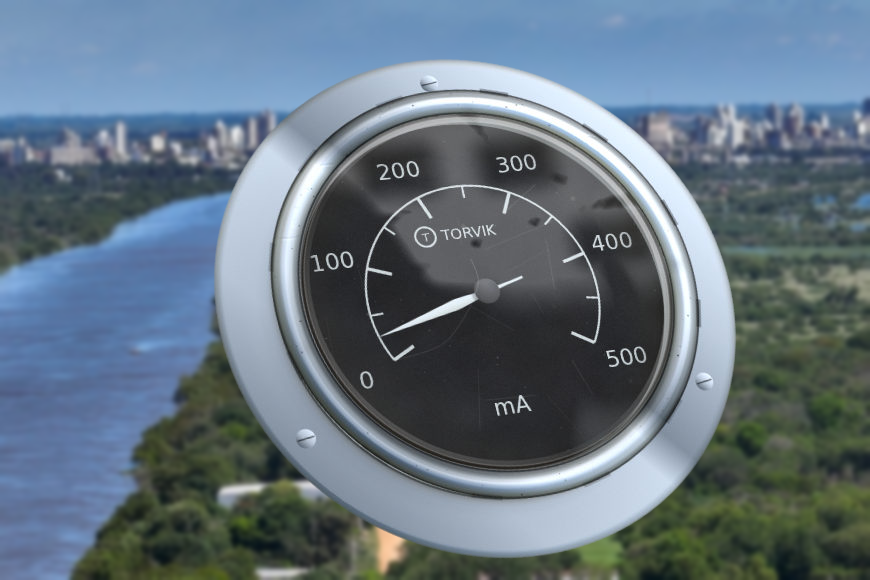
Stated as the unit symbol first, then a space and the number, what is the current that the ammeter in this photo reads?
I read mA 25
